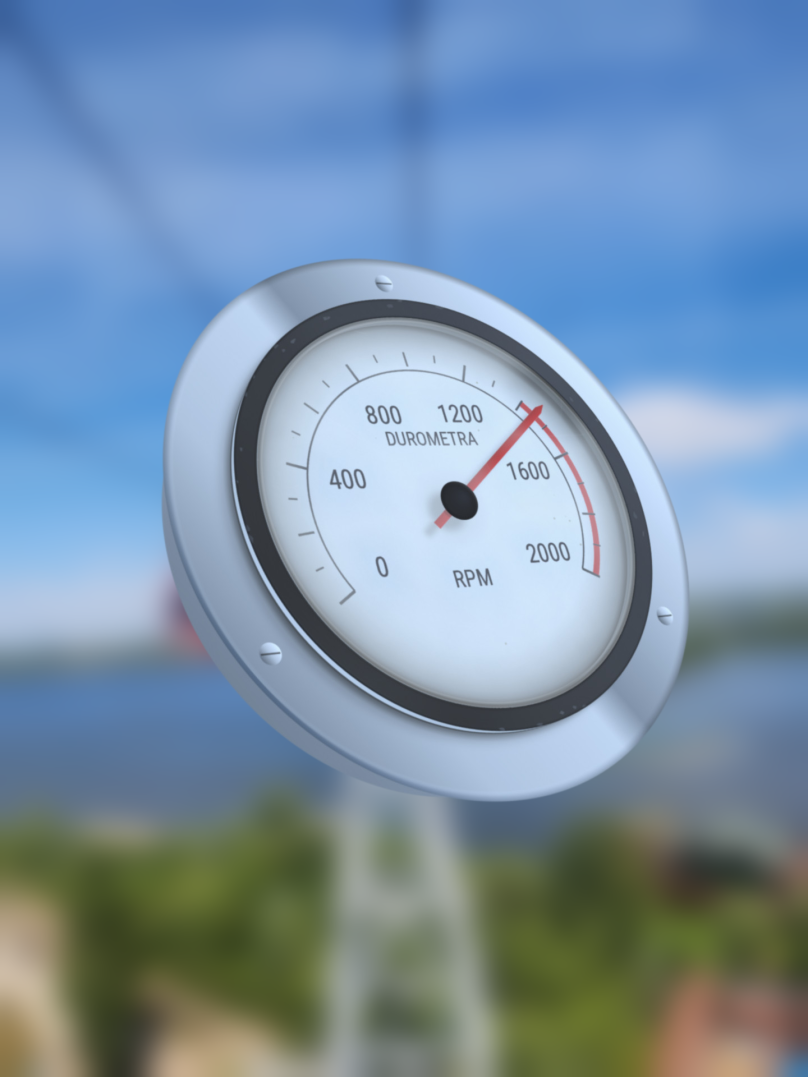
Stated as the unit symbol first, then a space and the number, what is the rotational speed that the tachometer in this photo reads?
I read rpm 1450
